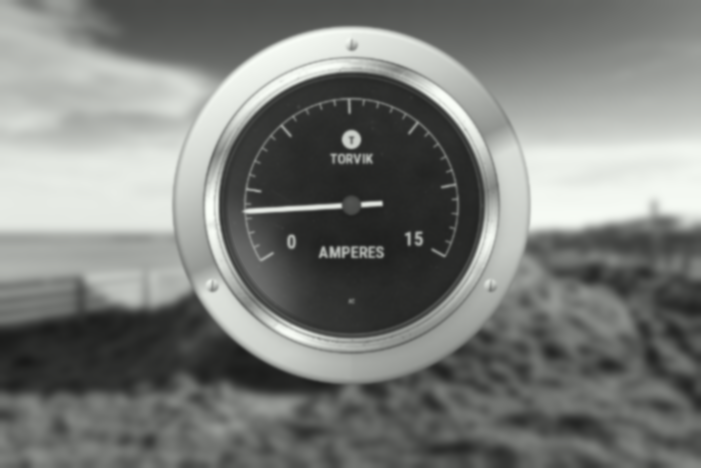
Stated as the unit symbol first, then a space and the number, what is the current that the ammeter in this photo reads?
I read A 1.75
